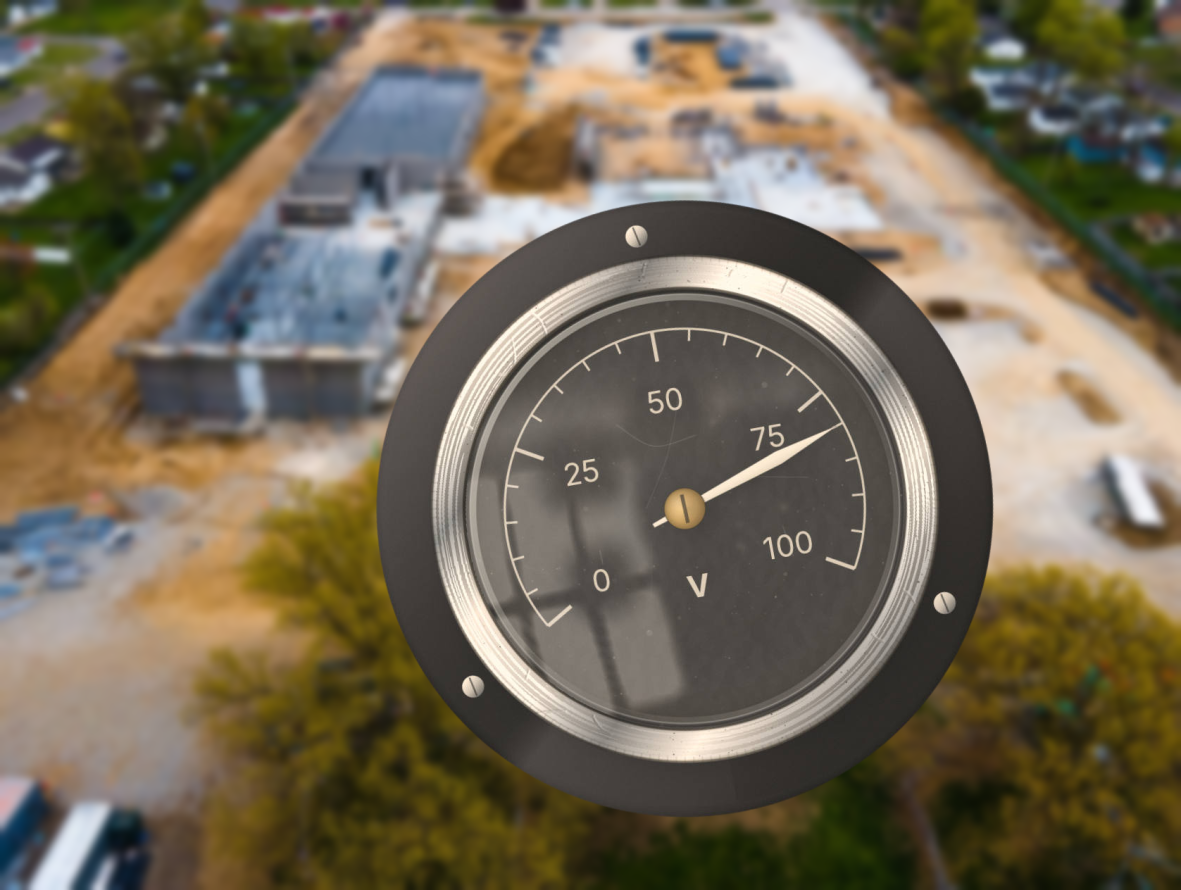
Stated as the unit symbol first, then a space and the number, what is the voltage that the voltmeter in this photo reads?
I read V 80
